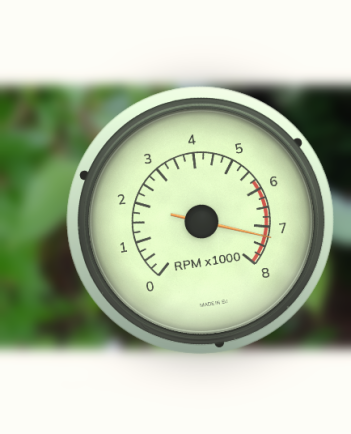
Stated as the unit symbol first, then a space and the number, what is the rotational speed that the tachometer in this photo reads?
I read rpm 7250
